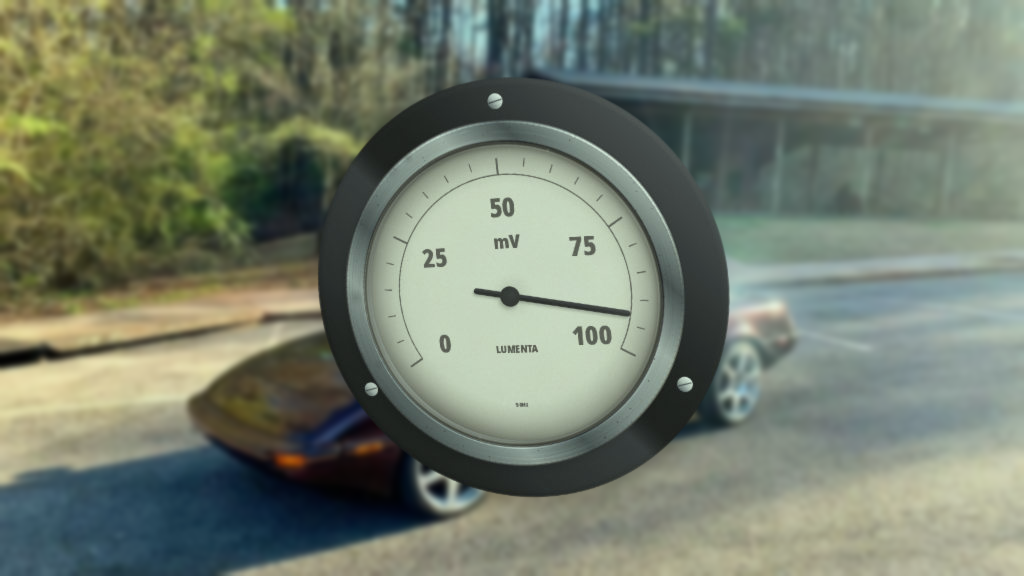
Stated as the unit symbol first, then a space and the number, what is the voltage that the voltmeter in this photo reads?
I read mV 92.5
